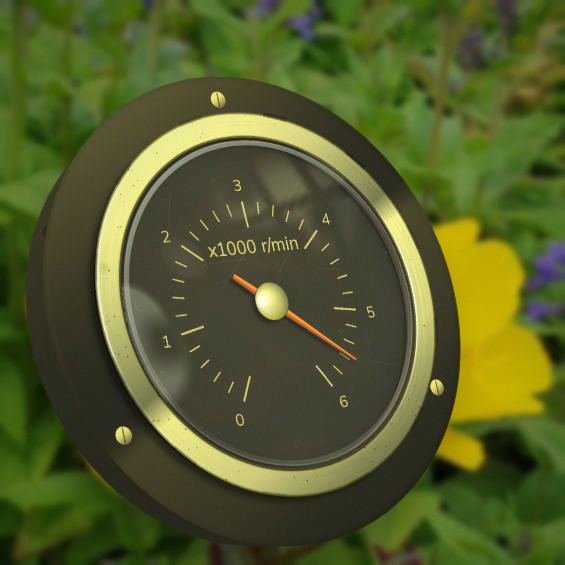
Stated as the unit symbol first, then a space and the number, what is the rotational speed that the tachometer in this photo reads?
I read rpm 5600
